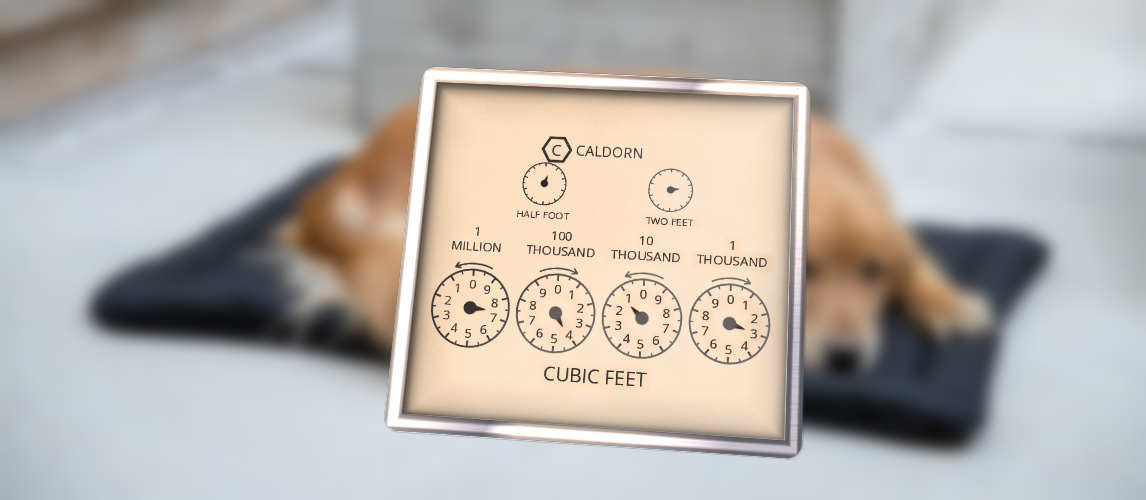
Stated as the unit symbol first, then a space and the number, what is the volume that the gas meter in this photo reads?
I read ft³ 741300
